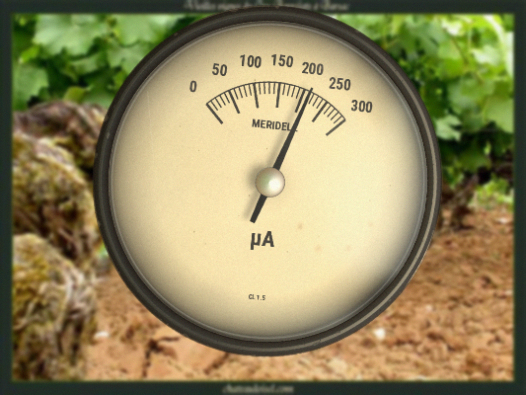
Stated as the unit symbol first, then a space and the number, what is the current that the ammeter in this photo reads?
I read µA 210
